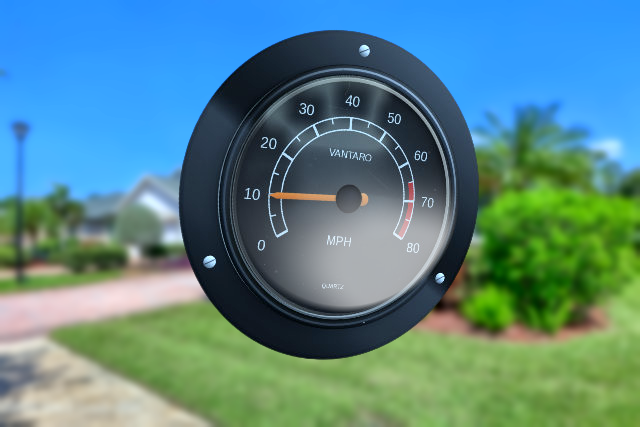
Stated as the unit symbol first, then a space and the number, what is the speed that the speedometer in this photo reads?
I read mph 10
